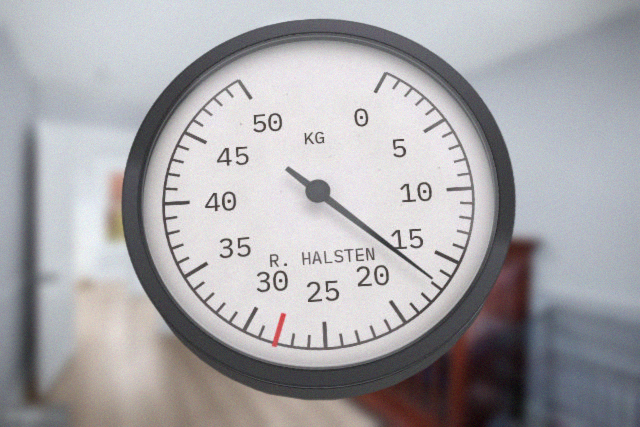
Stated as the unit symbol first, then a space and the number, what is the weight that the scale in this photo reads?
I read kg 17
